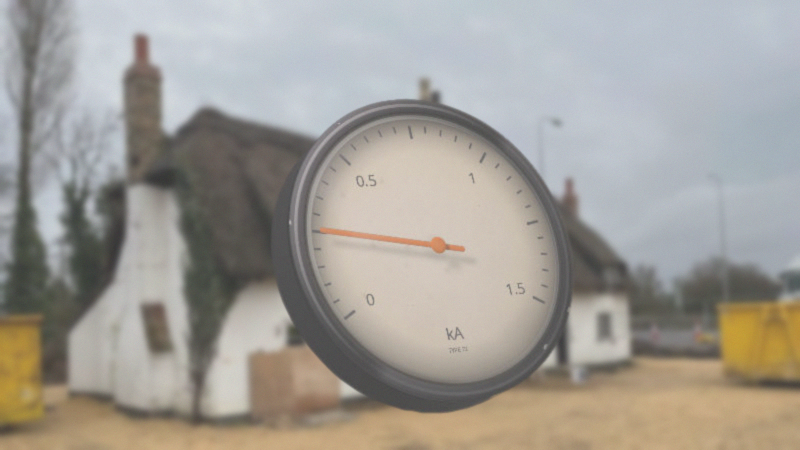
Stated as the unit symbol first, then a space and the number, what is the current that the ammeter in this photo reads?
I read kA 0.25
